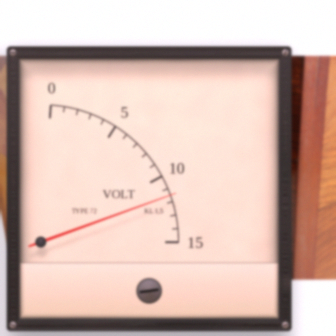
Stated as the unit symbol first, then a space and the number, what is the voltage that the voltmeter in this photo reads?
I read V 11.5
